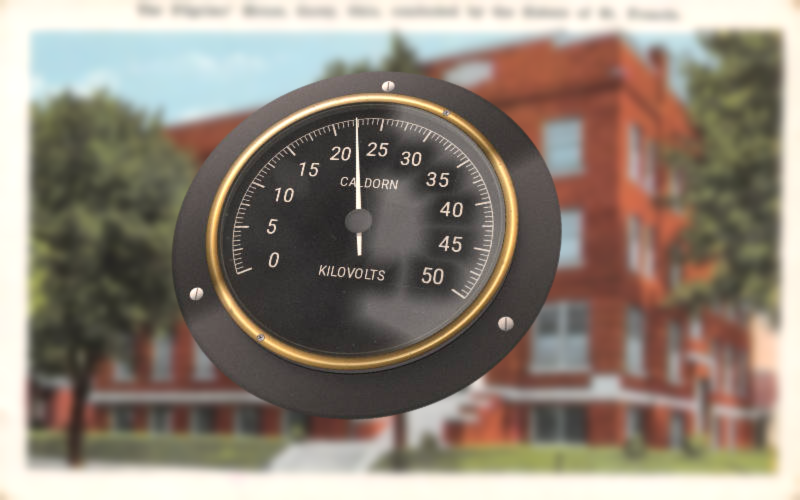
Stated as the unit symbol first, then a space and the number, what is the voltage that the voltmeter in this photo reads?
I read kV 22.5
